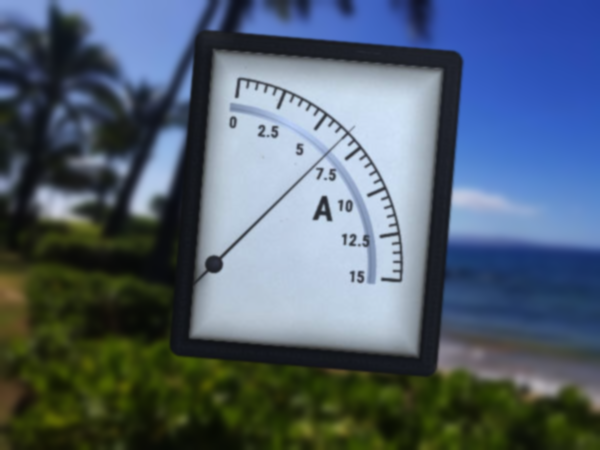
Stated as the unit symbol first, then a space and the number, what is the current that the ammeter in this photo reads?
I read A 6.5
